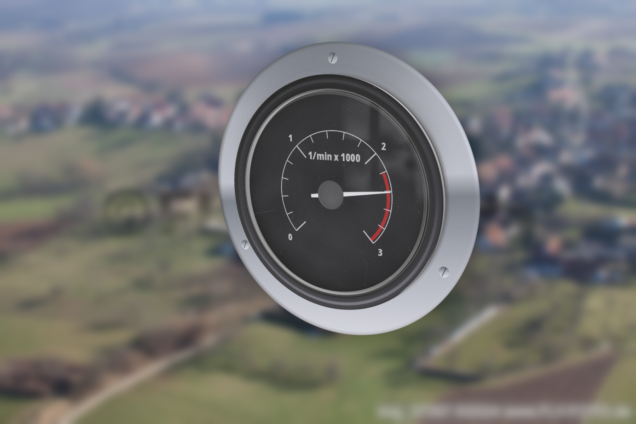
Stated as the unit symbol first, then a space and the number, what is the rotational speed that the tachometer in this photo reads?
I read rpm 2400
